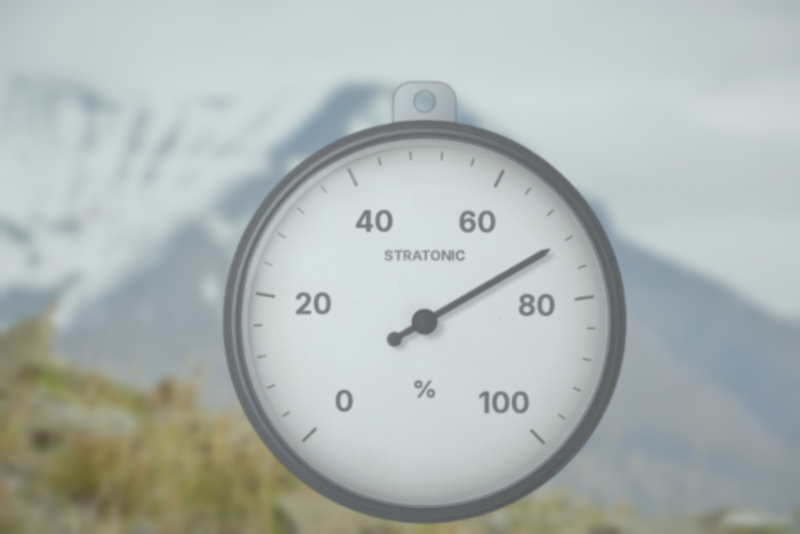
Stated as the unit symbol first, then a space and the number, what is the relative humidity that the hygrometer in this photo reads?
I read % 72
